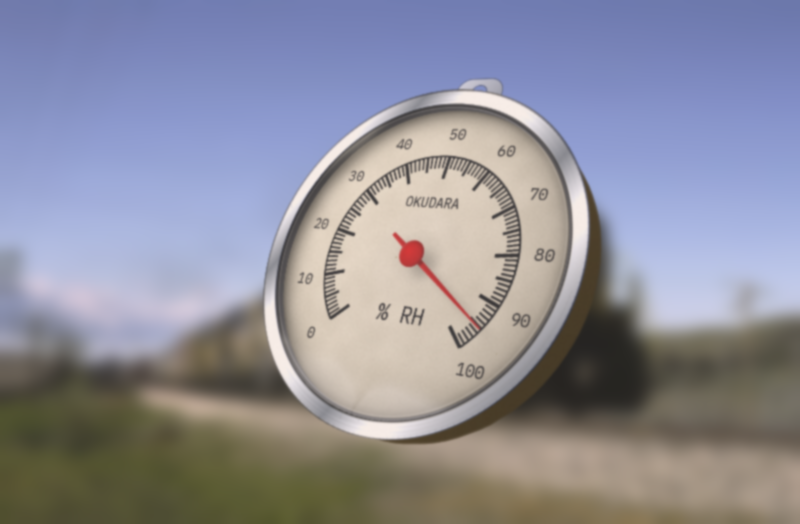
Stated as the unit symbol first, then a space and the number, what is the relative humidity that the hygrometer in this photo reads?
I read % 95
